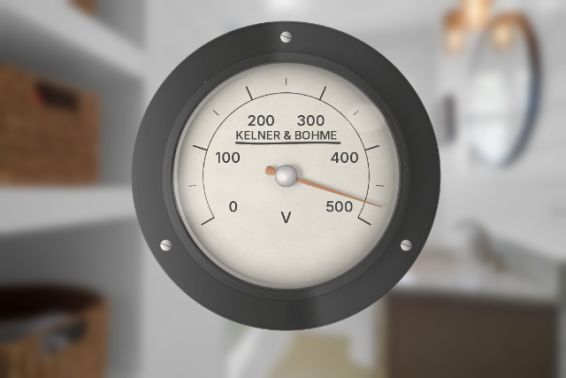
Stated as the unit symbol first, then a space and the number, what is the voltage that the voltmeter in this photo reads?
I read V 475
